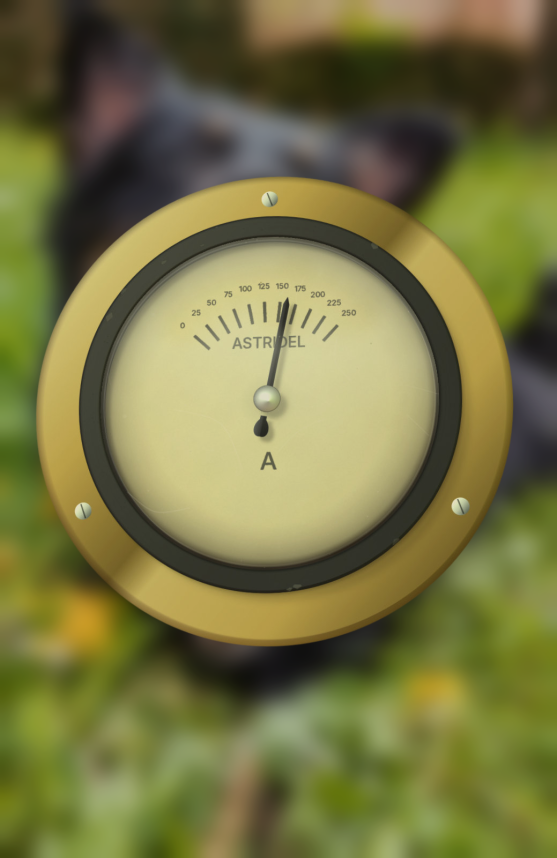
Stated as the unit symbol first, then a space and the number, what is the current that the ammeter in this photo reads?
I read A 162.5
